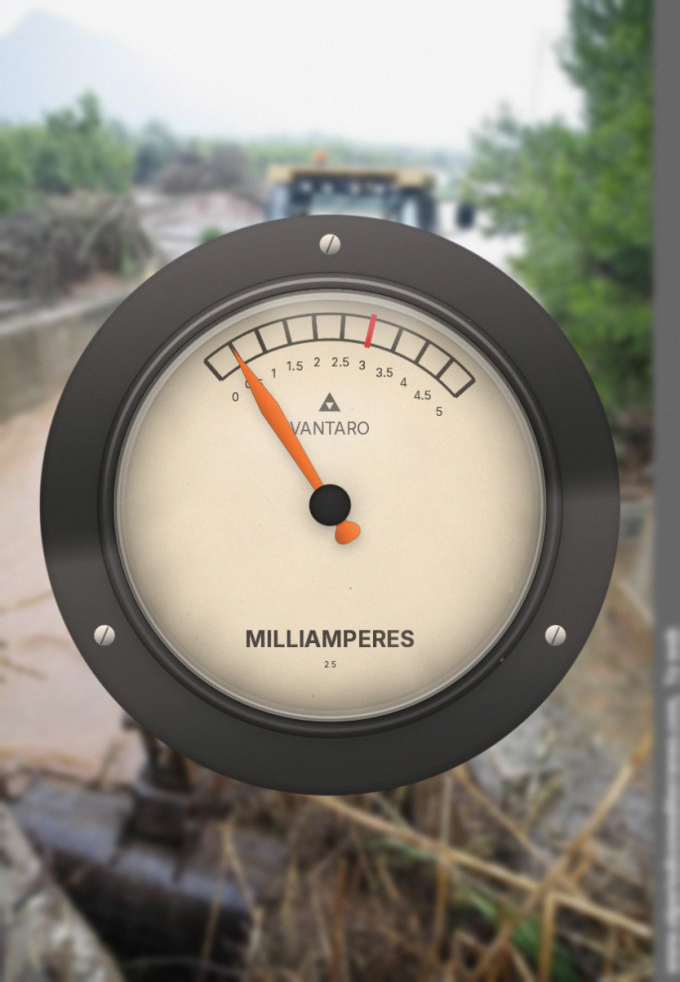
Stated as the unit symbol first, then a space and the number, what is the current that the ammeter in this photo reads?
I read mA 0.5
